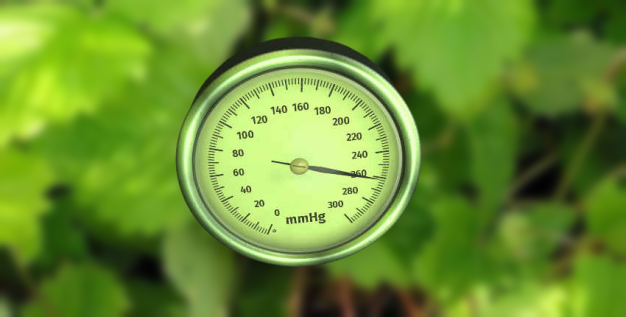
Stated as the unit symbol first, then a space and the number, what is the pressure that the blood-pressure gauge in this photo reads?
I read mmHg 260
